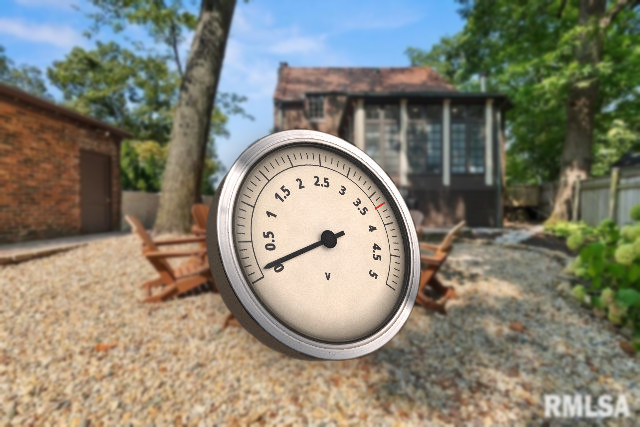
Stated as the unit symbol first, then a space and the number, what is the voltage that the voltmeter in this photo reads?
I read V 0.1
